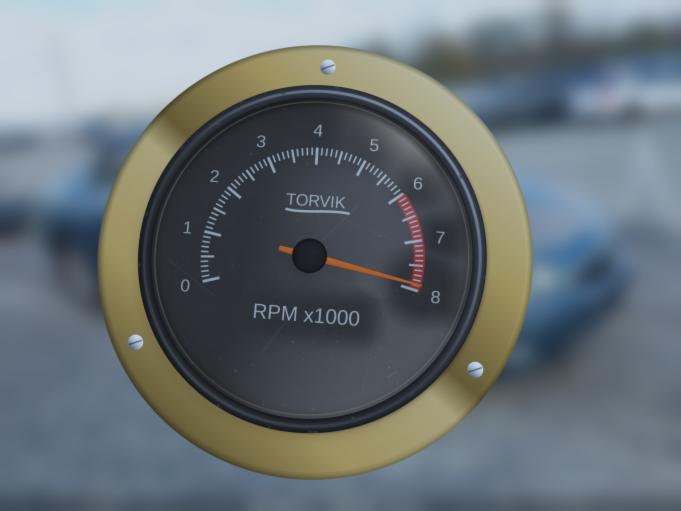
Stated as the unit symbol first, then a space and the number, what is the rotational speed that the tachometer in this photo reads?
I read rpm 7900
